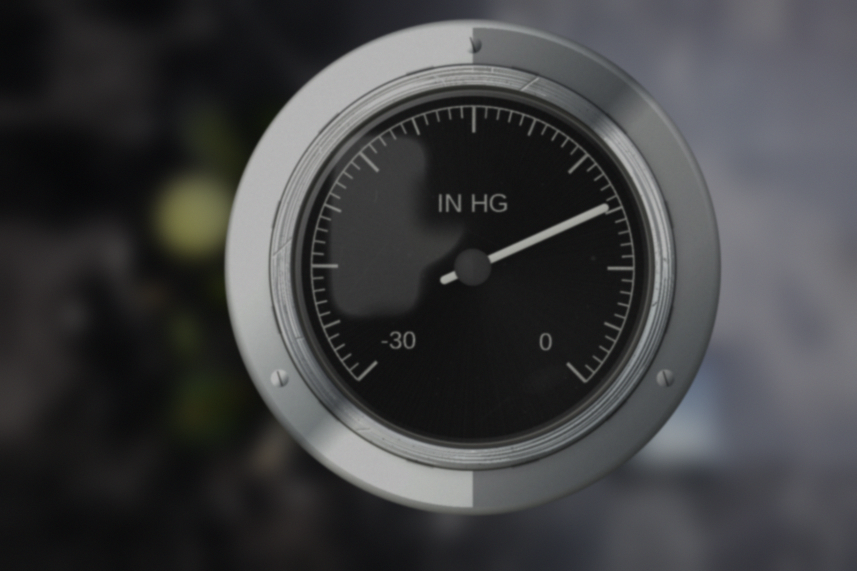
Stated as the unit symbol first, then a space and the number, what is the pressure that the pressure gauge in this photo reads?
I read inHg -7.75
